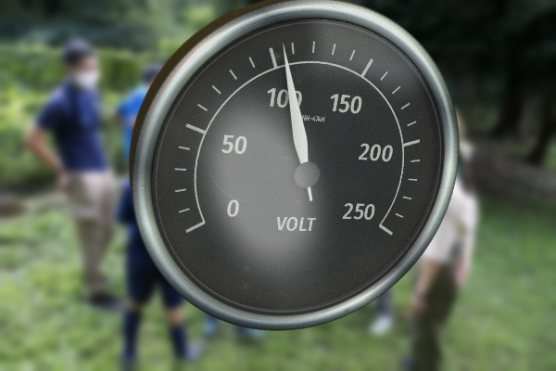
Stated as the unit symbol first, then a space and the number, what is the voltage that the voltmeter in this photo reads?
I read V 105
